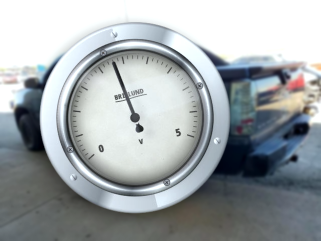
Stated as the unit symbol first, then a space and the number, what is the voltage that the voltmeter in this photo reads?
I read V 2.3
